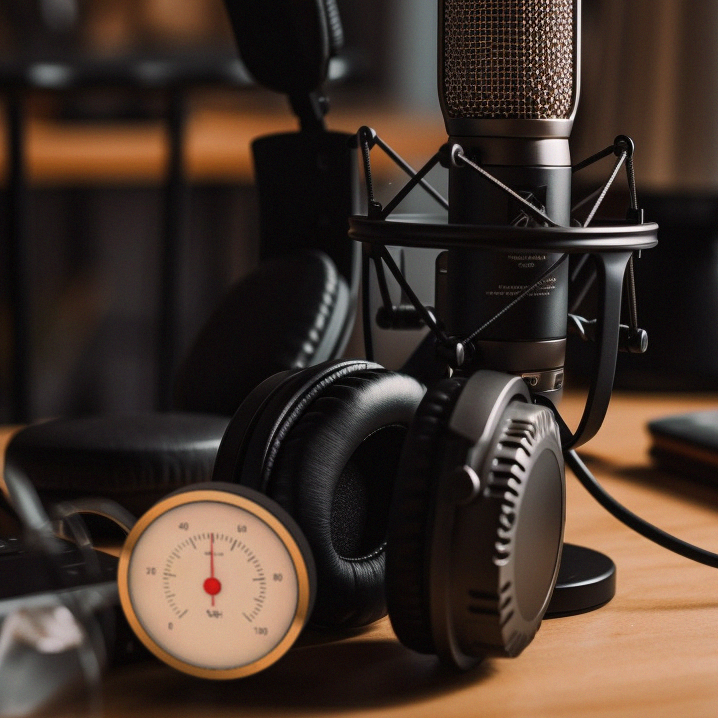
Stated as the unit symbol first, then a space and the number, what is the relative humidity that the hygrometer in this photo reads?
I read % 50
